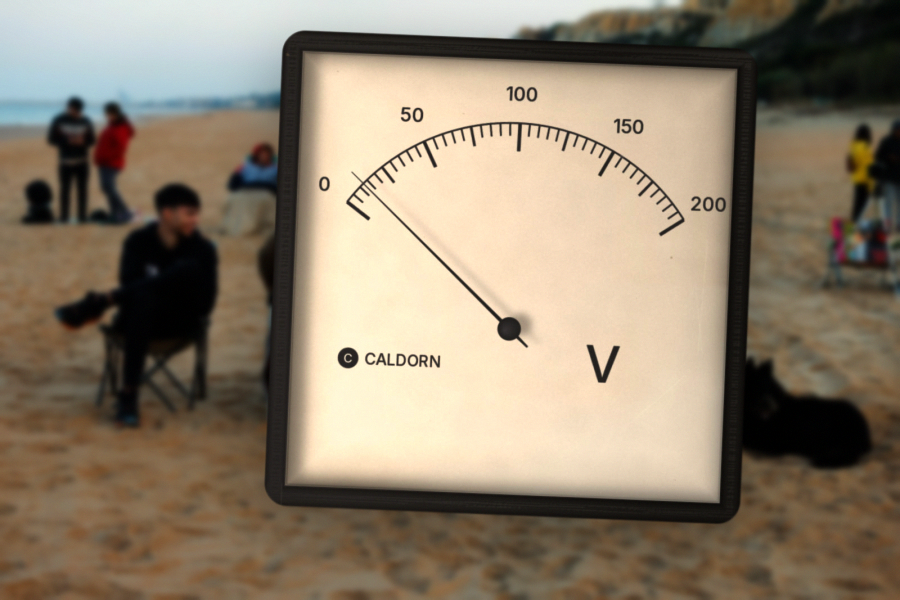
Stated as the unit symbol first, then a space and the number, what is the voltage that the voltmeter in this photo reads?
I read V 12.5
